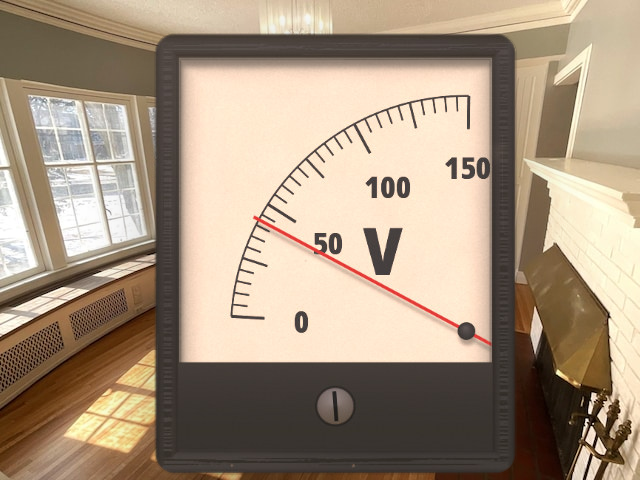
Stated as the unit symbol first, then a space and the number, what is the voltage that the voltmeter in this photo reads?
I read V 42.5
